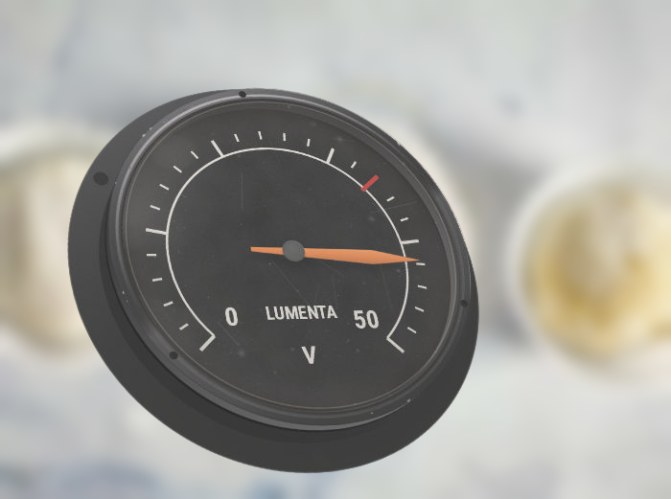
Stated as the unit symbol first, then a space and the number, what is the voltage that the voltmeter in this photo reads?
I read V 42
